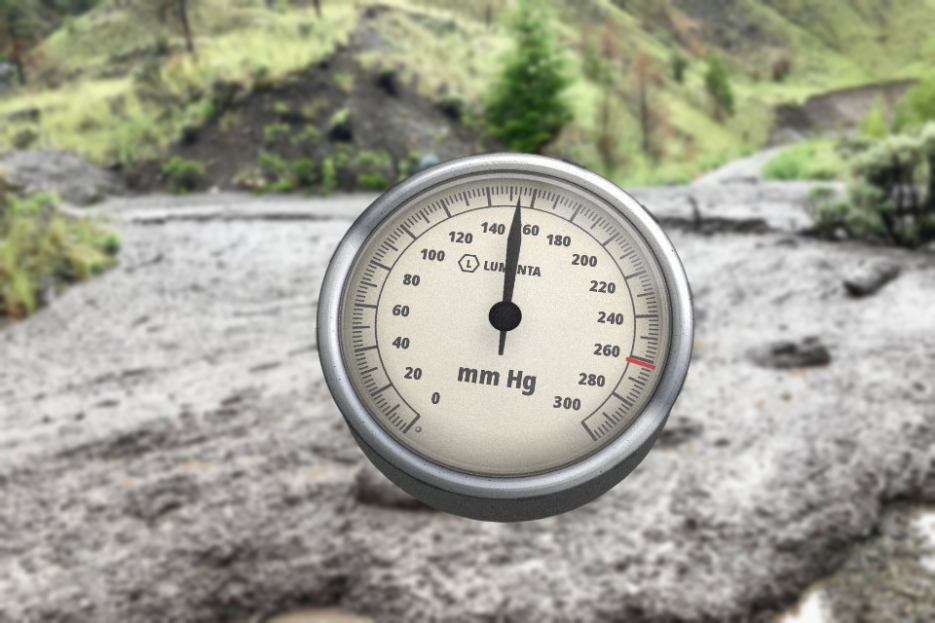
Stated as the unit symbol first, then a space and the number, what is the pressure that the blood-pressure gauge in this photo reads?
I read mmHg 154
